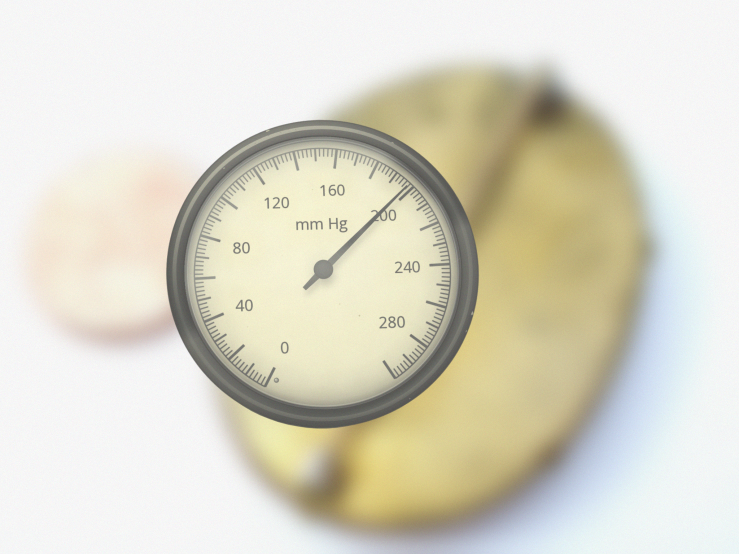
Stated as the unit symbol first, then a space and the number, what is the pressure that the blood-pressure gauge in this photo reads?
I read mmHg 198
